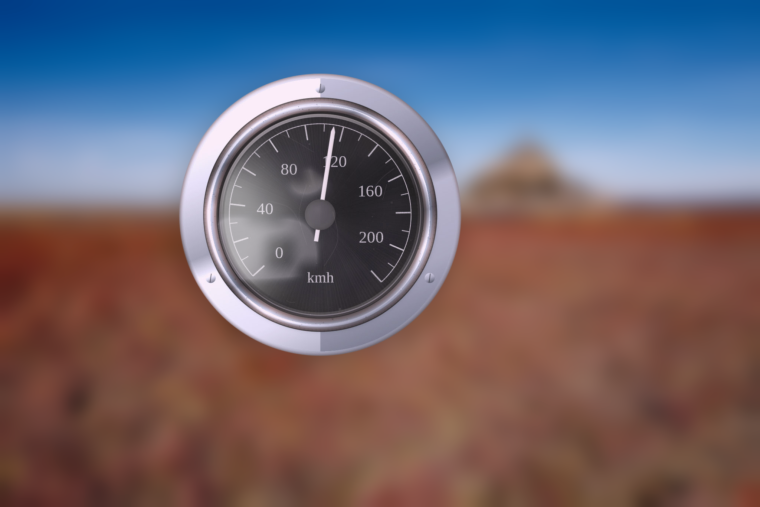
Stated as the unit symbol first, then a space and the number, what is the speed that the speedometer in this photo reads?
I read km/h 115
